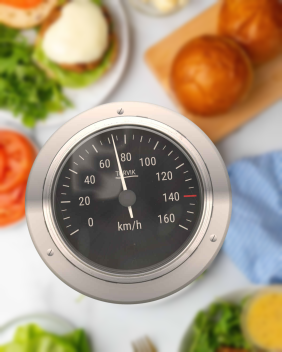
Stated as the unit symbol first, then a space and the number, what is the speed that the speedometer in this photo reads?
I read km/h 72.5
